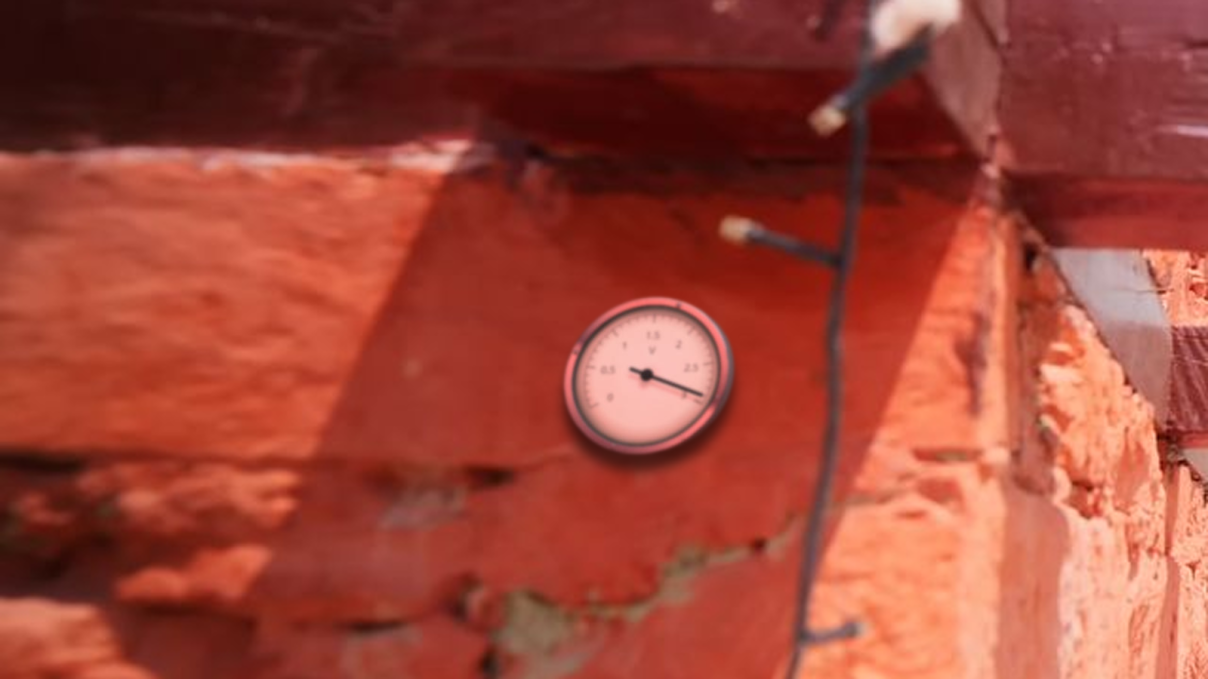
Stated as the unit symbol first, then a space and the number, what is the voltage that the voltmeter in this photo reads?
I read V 2.9
